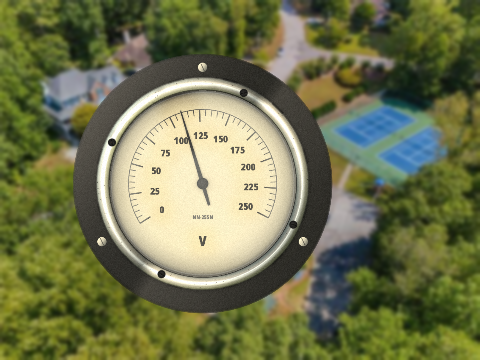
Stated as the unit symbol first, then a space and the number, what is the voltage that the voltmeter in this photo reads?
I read V 110
